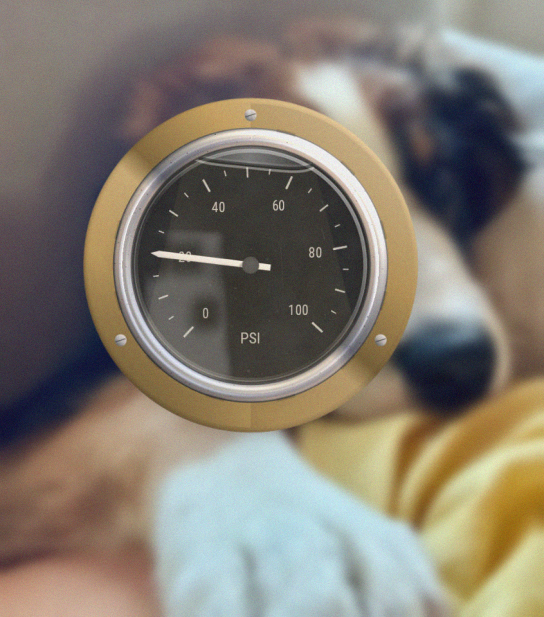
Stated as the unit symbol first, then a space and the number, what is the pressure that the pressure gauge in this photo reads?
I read psi 20
